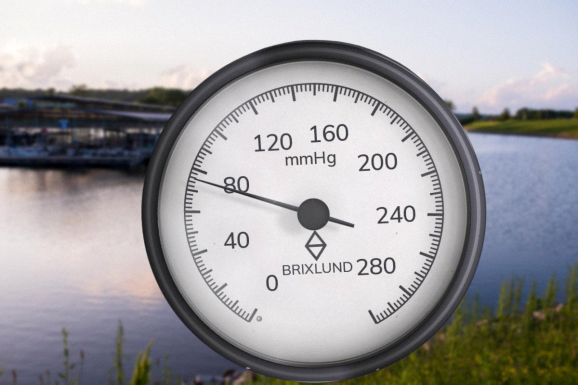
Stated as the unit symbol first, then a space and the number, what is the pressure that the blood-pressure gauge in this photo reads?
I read mmHg 76
